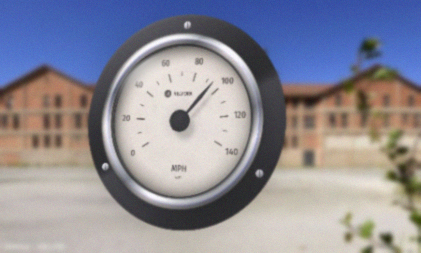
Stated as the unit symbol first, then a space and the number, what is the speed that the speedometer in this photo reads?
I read mph 95
